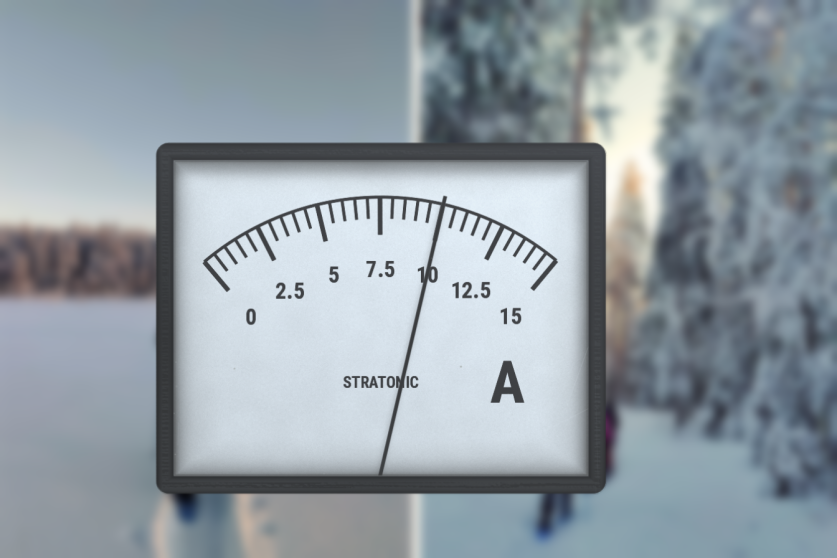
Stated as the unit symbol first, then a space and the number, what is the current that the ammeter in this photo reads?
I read A 10
